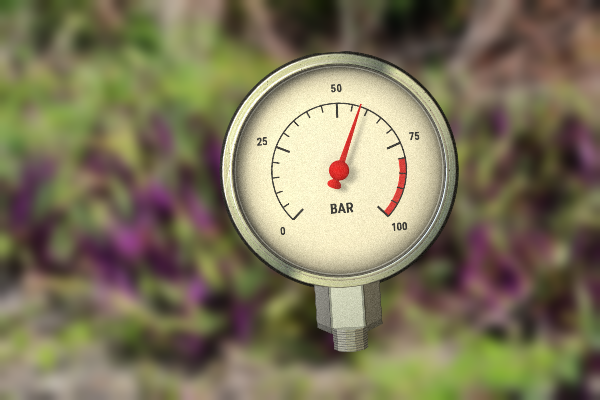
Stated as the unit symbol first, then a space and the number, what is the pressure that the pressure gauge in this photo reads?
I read bar 57.5
